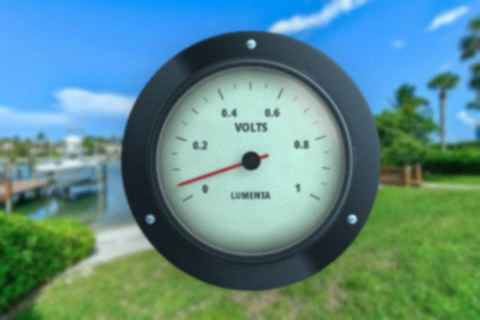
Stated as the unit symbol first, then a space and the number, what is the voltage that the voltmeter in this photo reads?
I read V 0.05
